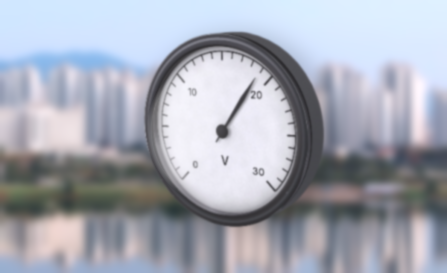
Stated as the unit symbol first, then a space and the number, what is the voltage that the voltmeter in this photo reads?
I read V 19
